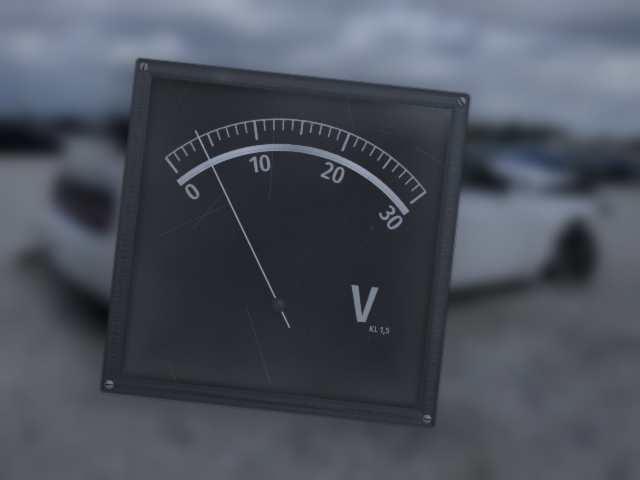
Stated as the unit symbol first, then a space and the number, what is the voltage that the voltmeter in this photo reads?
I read V 4
